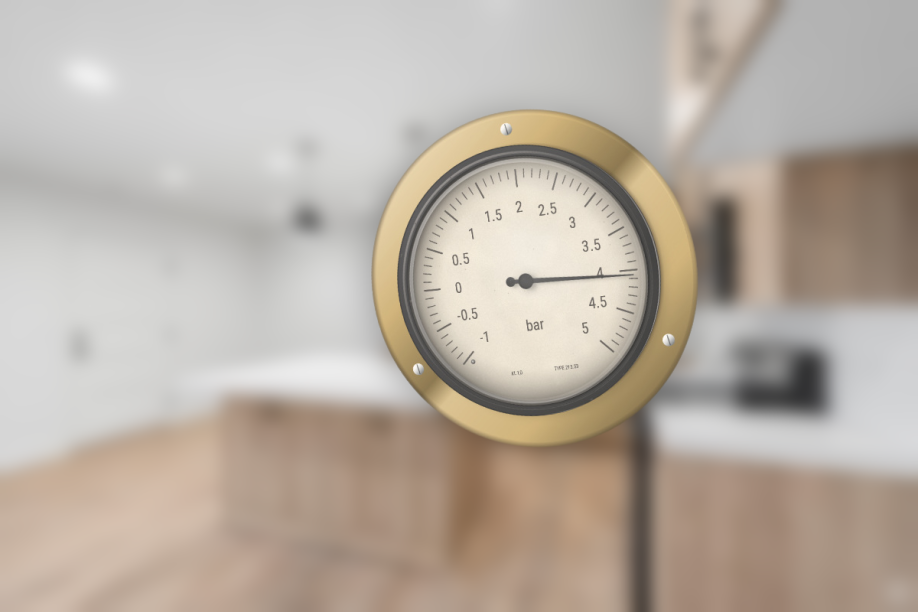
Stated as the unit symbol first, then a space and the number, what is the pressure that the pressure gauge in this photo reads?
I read bar 4.05
